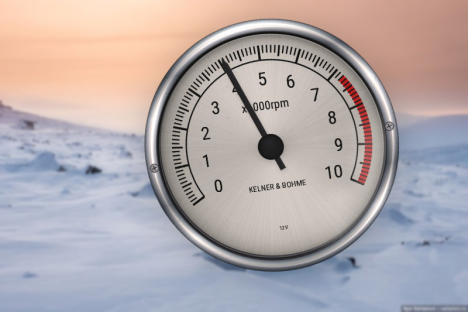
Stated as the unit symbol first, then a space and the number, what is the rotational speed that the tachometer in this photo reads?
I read rpm 4100
